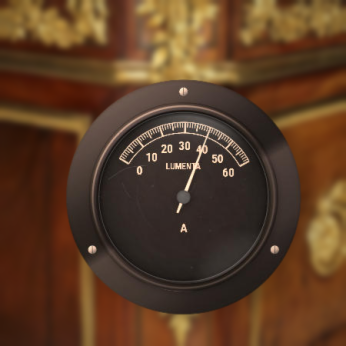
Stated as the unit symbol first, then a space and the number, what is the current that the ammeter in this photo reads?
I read A 40
